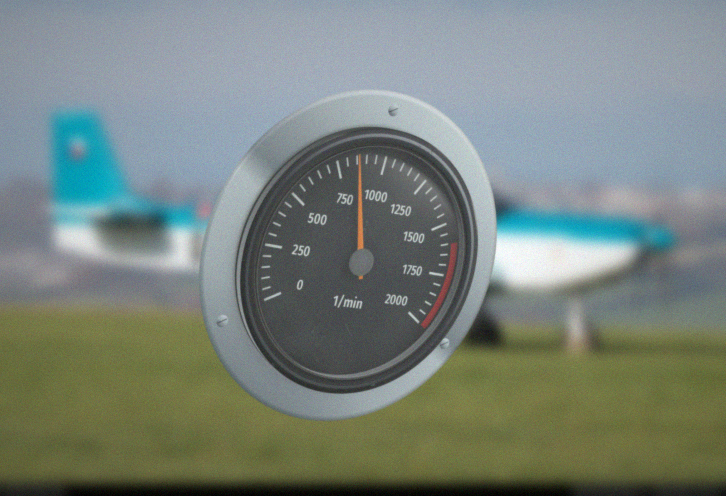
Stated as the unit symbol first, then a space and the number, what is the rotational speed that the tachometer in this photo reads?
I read rpm 850
